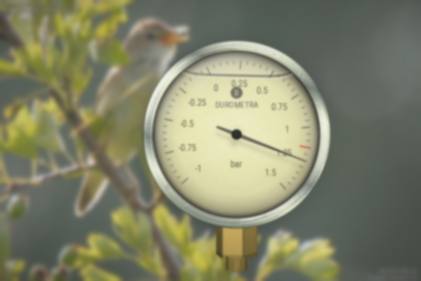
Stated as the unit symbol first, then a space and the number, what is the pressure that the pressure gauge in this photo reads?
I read bar 1.25
